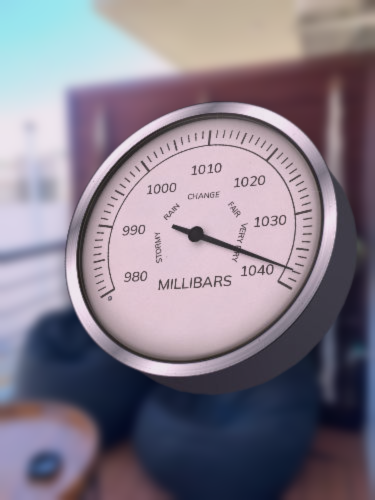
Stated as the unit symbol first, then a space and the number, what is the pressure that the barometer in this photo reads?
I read mbar 1038
